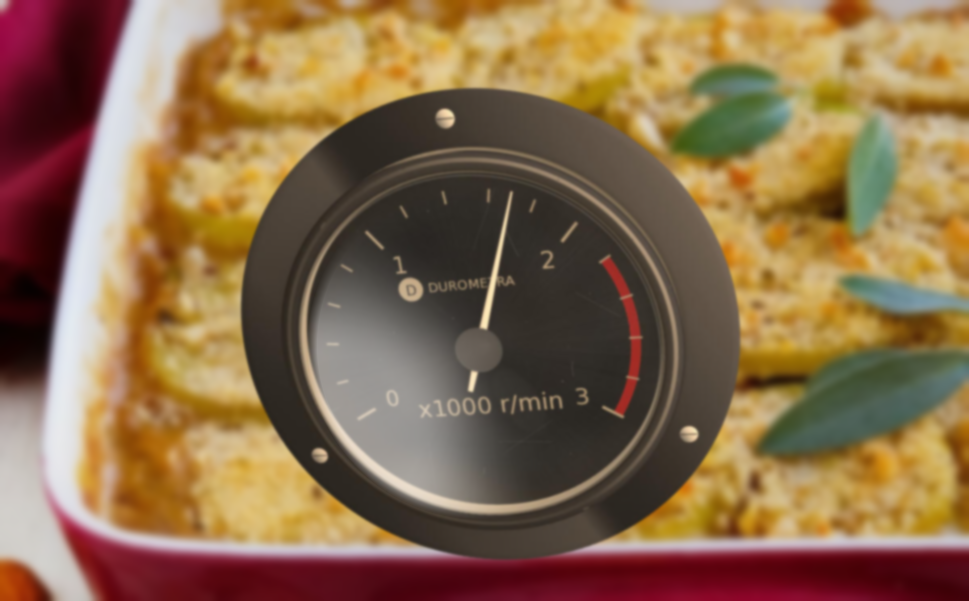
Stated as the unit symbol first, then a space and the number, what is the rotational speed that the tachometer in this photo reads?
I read rpm 1700
